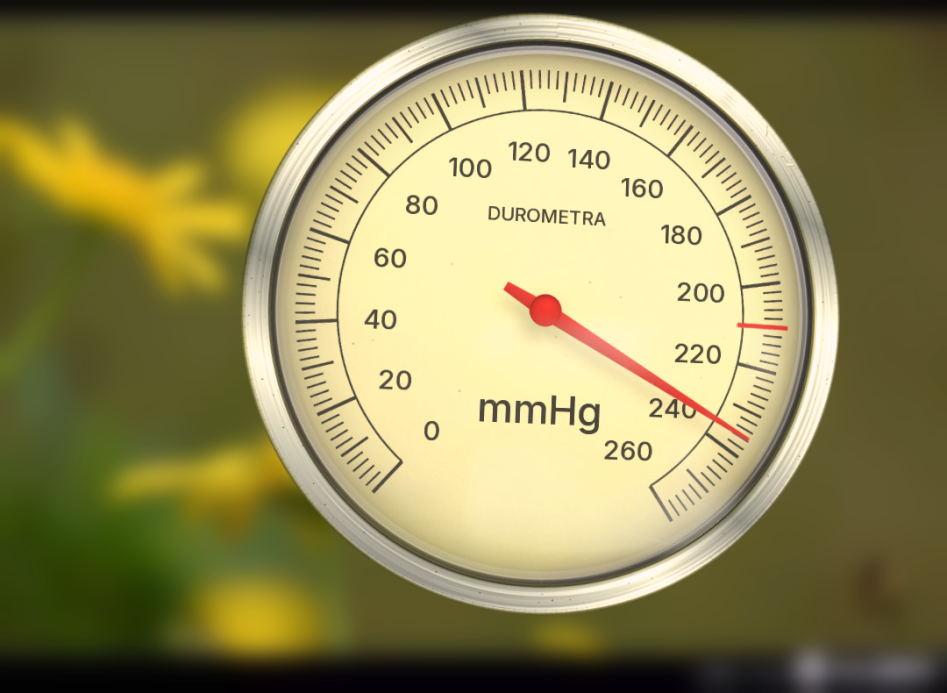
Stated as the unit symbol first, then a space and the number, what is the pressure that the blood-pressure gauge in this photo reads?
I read mmHg 236
